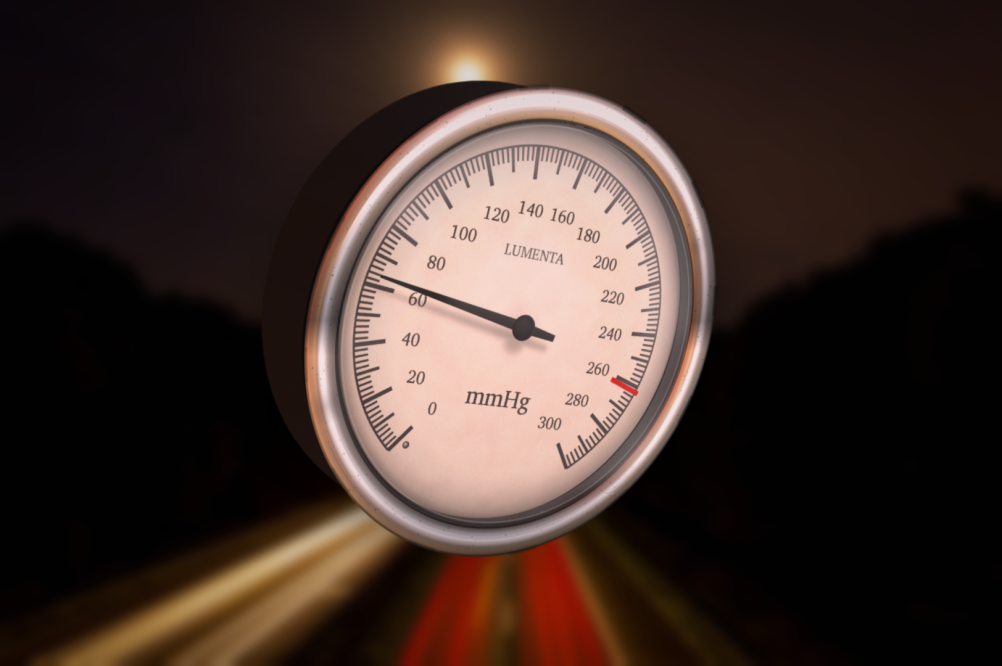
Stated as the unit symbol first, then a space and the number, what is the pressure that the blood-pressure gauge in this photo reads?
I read mmHg 64
